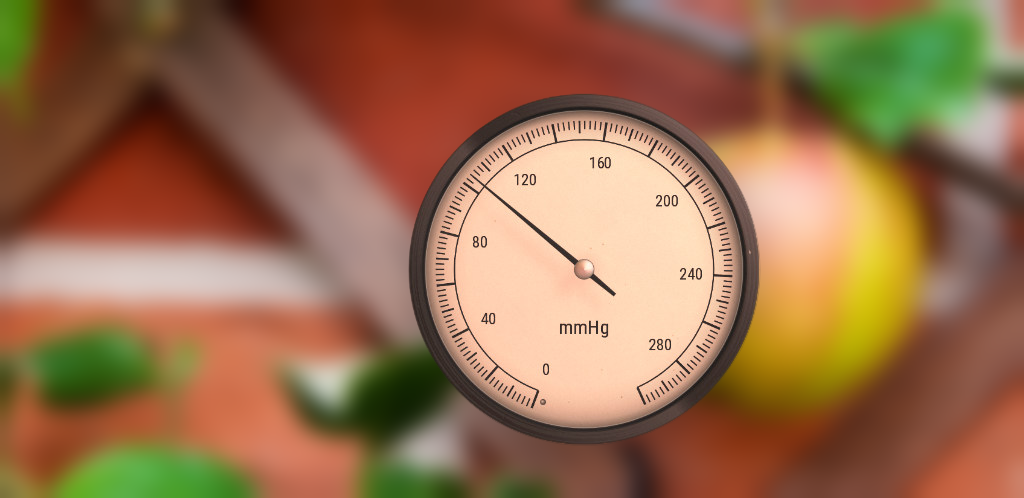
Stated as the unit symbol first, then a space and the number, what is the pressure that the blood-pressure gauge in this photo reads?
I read mmHg 104
